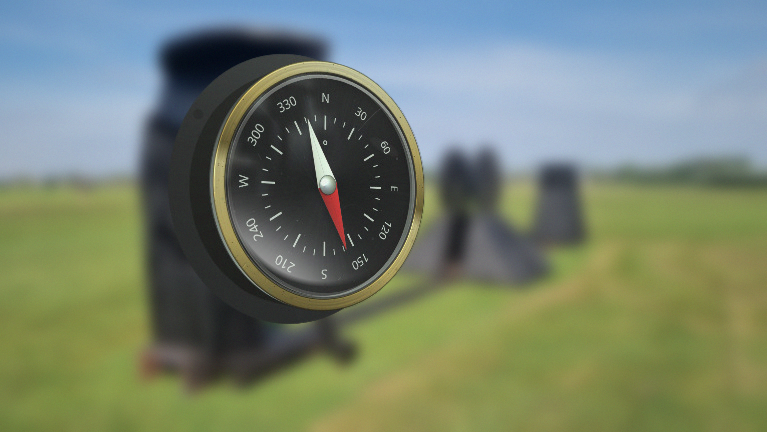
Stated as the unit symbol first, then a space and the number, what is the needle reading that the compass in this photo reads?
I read ° 160
